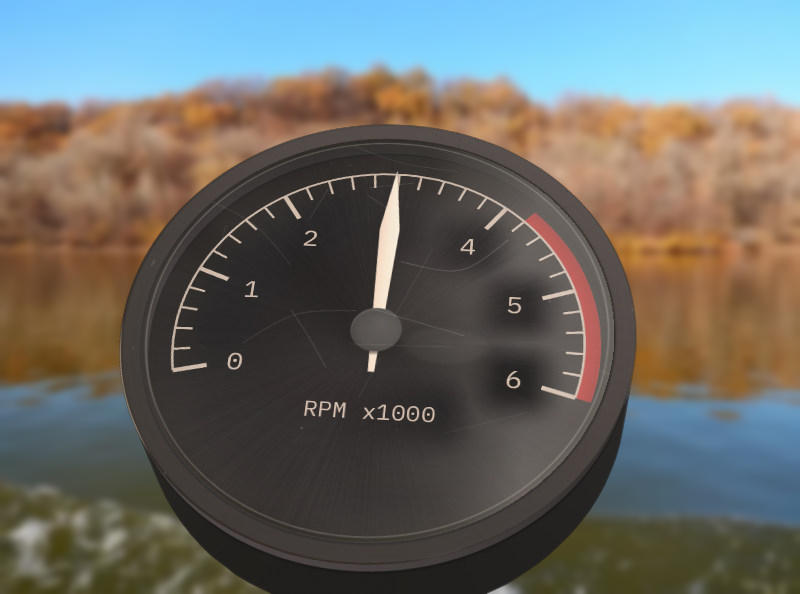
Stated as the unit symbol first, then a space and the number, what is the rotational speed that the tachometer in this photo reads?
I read rpm 3000
